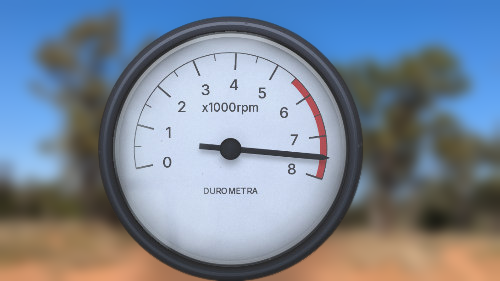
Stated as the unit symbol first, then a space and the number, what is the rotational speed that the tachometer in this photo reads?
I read rpm 7500
